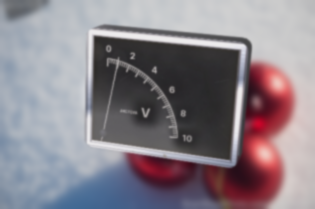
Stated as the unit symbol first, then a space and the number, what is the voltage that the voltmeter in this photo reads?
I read V 1
